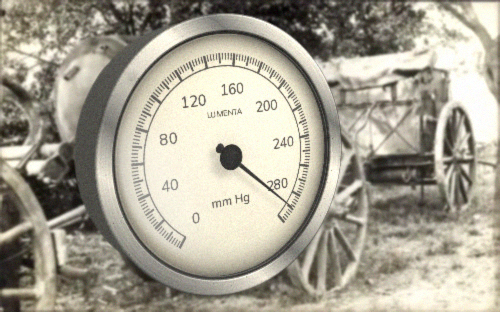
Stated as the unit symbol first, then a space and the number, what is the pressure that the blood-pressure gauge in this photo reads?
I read mmHg 290
